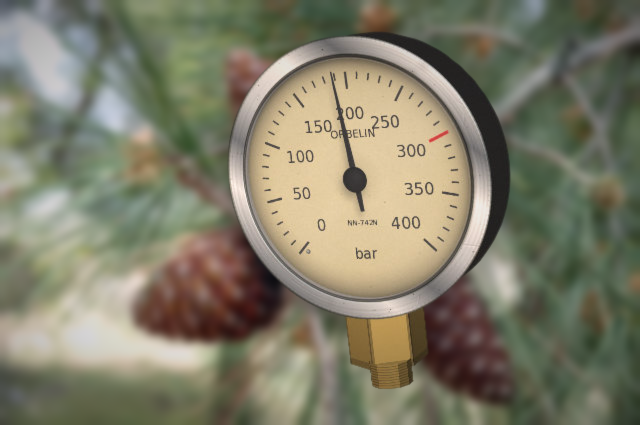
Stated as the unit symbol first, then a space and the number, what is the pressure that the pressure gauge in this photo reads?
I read bar 190
